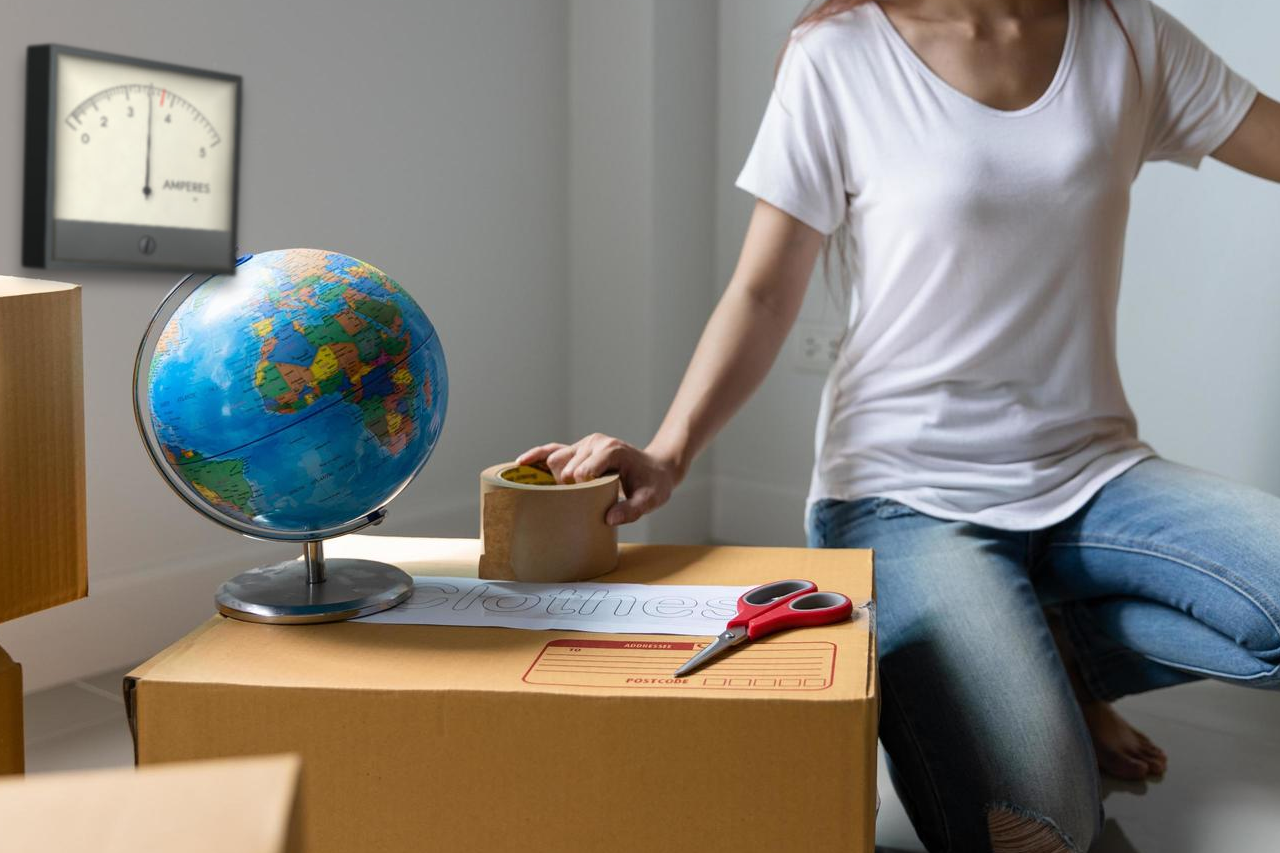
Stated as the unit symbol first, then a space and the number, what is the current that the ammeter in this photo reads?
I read A 3.5
